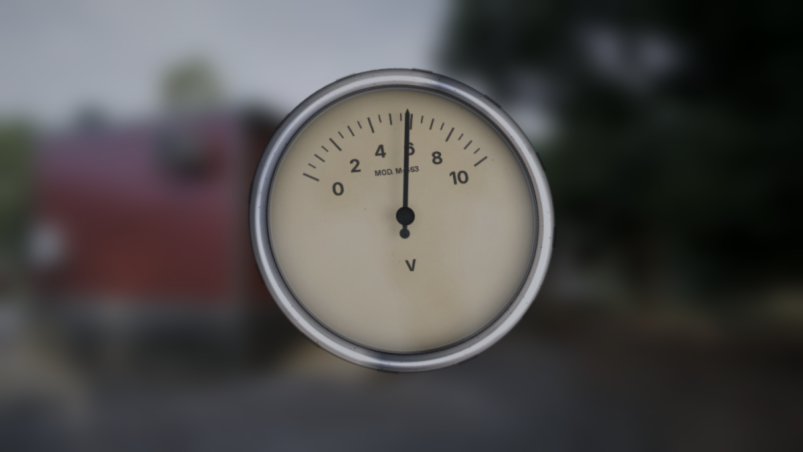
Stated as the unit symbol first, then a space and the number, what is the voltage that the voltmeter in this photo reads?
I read V 5.75
